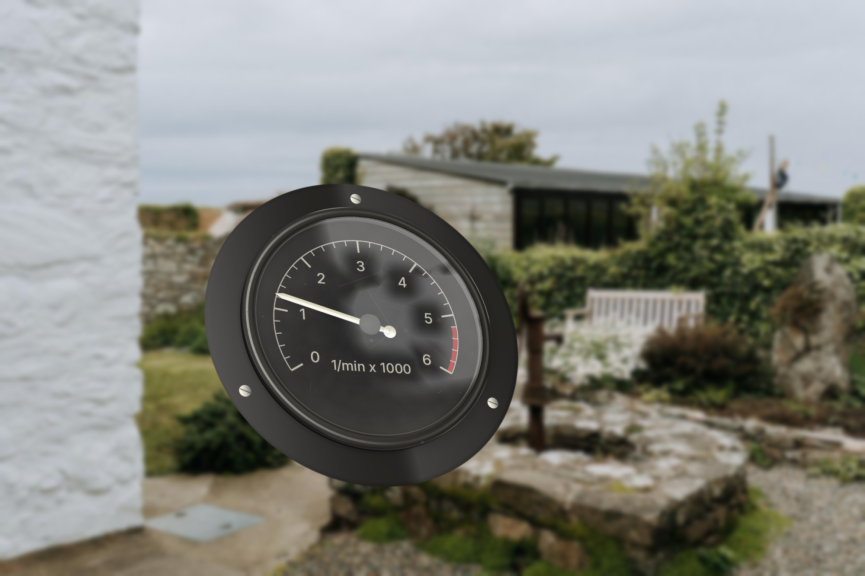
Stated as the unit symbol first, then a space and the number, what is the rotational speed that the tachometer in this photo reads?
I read rpm 1200
